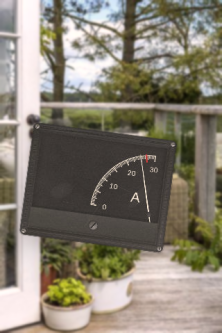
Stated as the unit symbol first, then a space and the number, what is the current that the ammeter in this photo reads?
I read A 25
